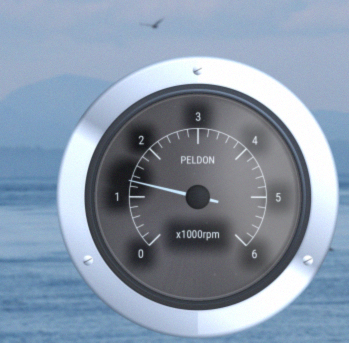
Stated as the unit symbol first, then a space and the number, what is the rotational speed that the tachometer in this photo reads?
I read rpm 1300
